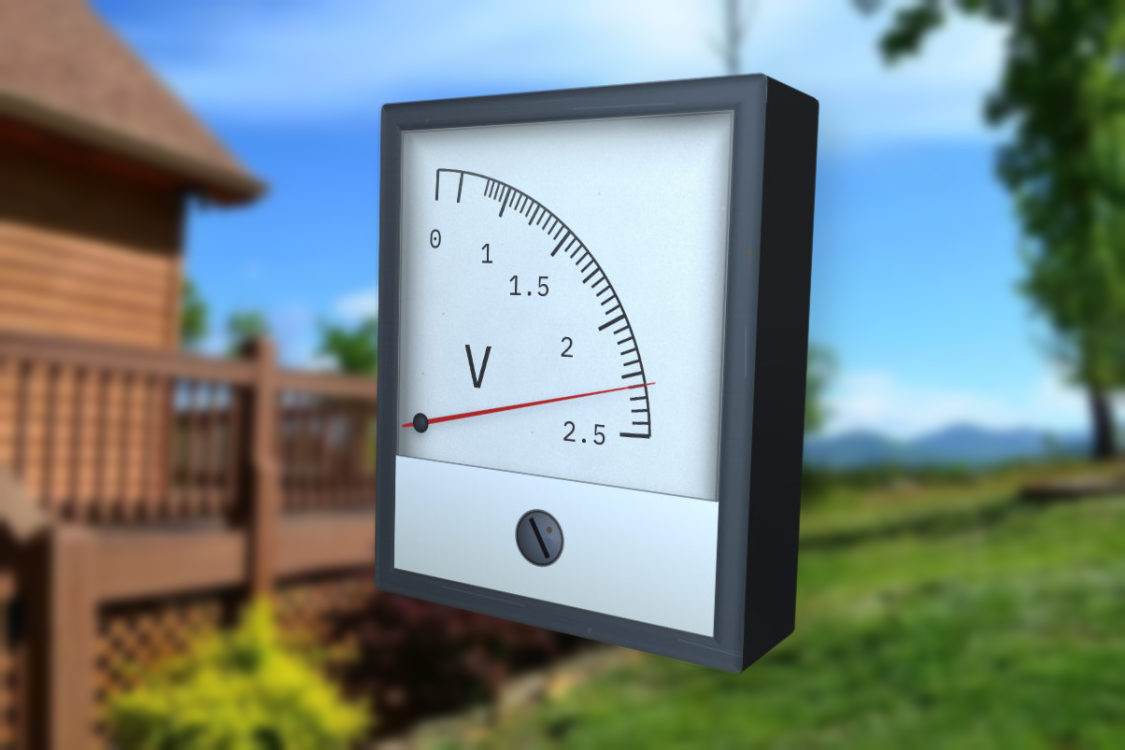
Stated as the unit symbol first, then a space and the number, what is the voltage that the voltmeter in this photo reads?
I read V 2.3
